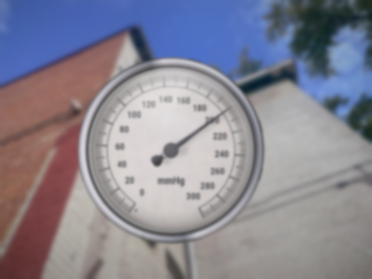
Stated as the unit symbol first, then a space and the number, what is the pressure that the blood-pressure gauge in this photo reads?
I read mmHg 200
